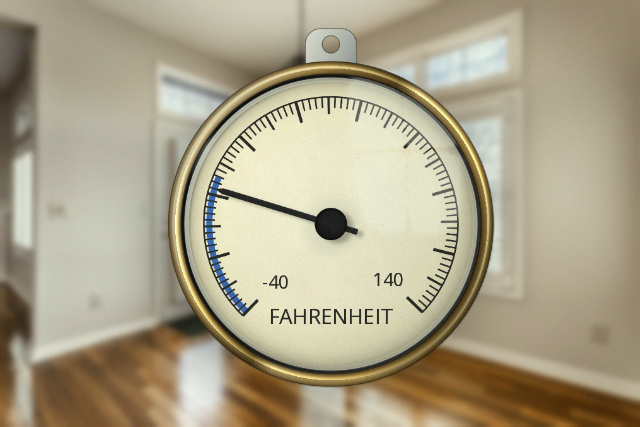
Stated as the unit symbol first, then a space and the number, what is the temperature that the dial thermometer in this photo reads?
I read °F 2
